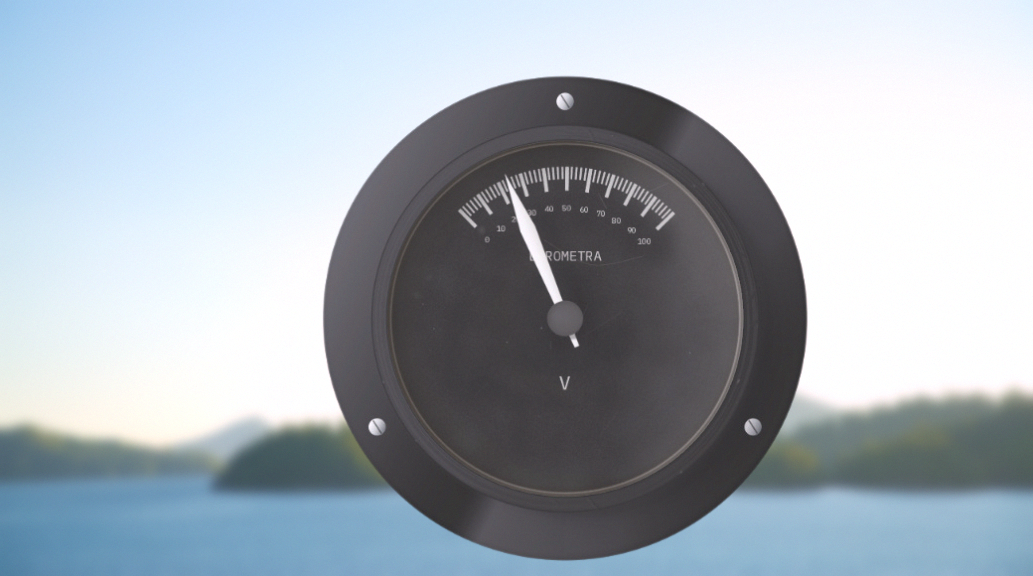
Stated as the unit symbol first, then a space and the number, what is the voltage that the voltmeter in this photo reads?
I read V 24
